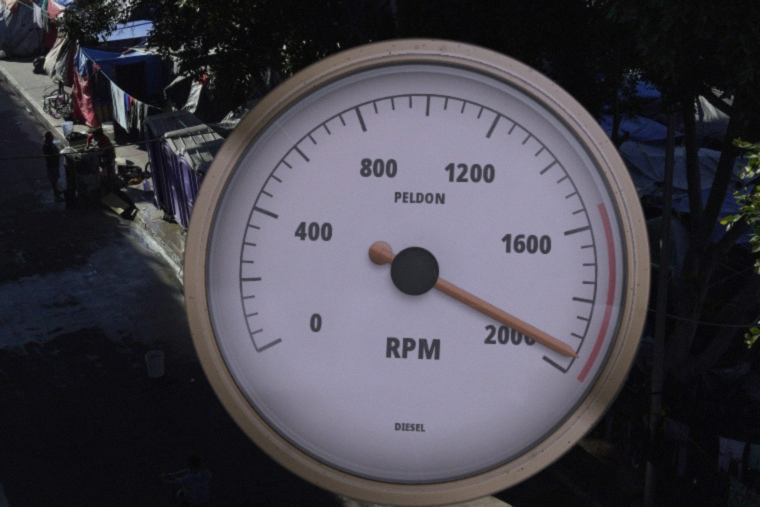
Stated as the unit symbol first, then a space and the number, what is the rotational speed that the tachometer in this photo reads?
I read rpm 1950
